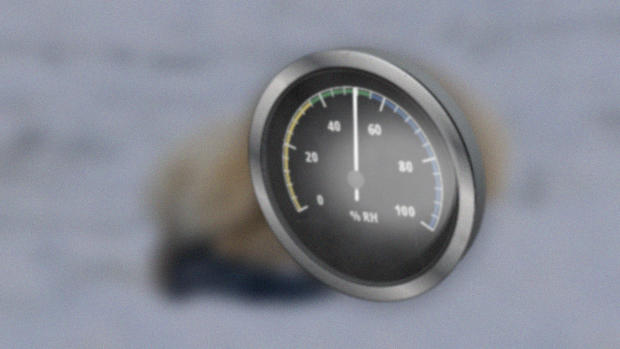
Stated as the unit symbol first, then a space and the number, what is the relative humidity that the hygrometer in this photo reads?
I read % 52
